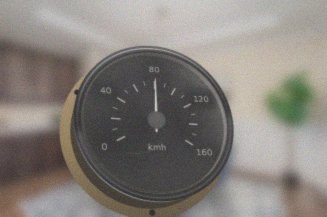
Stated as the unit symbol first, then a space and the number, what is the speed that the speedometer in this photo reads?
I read km/h 80
